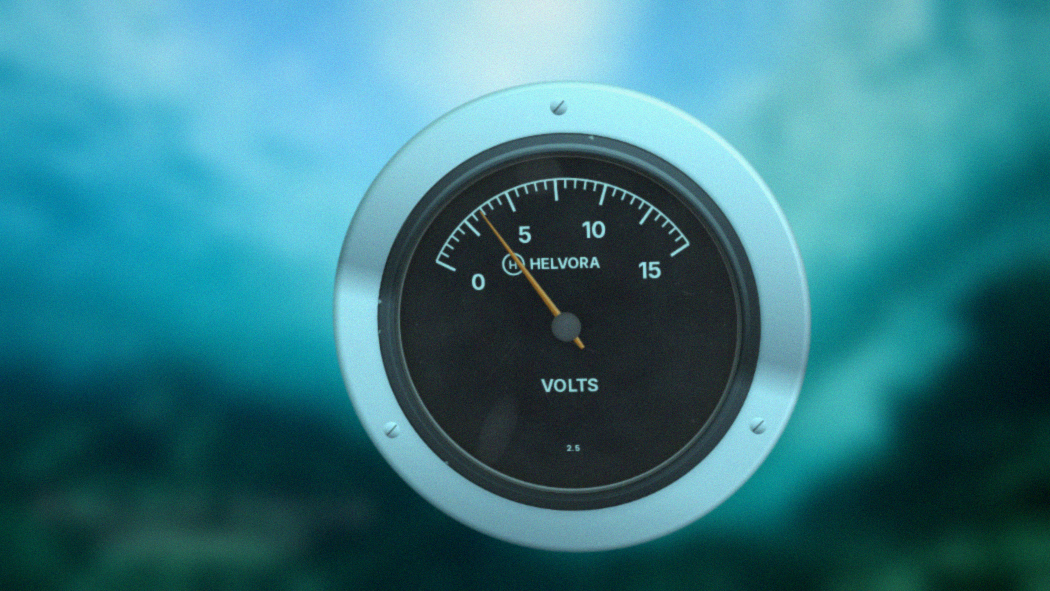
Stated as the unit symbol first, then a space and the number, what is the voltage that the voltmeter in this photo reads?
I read V 3.5
